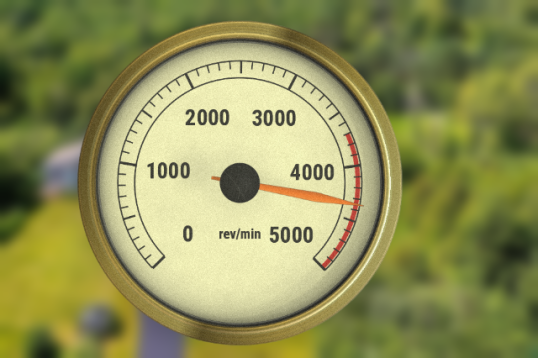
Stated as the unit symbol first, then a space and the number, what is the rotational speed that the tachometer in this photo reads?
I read rpm 4350
